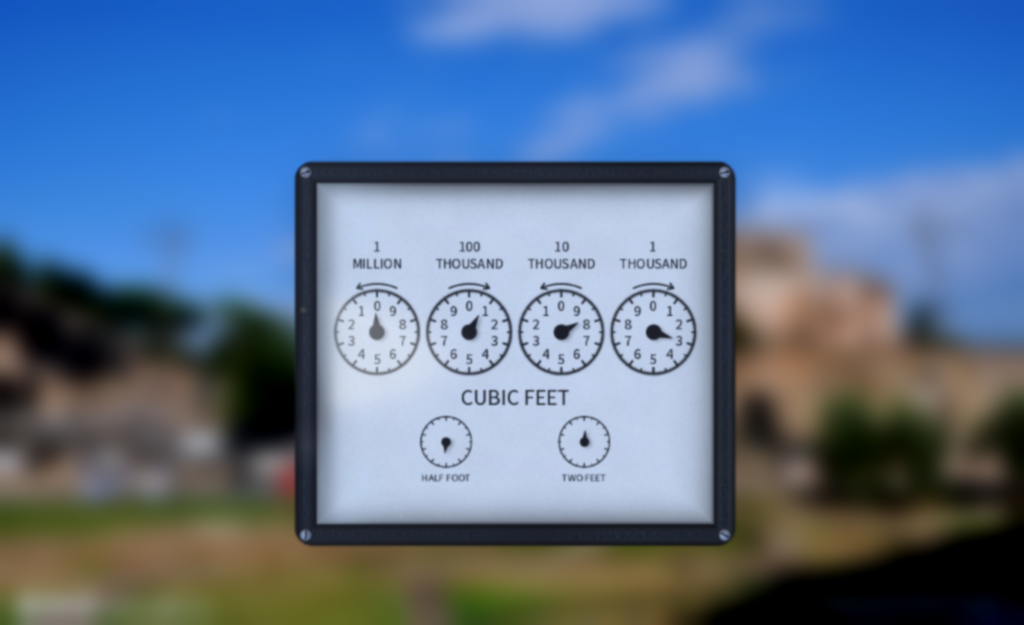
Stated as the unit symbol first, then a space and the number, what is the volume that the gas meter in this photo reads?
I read ft³ 8300
